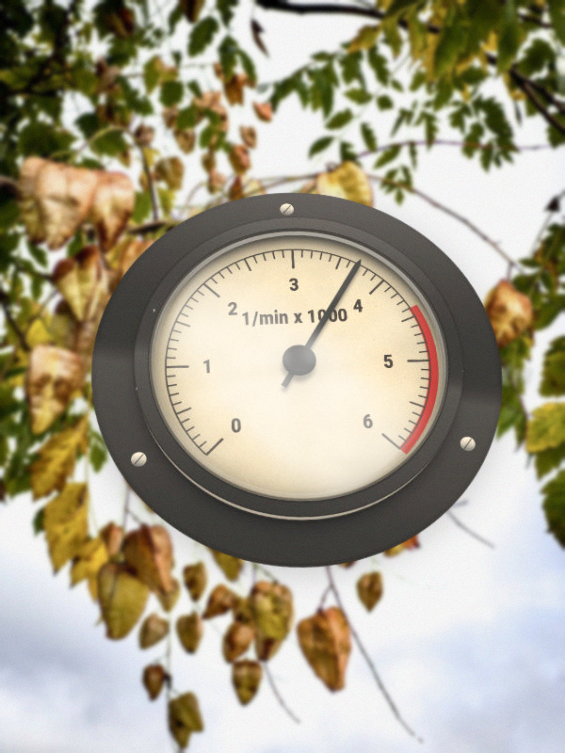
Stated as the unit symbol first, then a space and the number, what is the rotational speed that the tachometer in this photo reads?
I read rpm 3700
